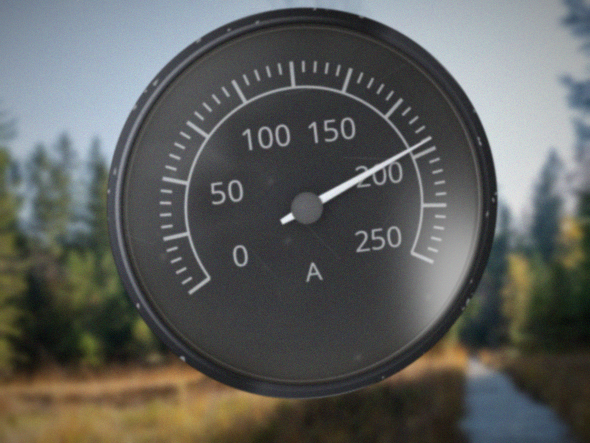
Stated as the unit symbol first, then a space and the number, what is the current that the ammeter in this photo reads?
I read A 195
